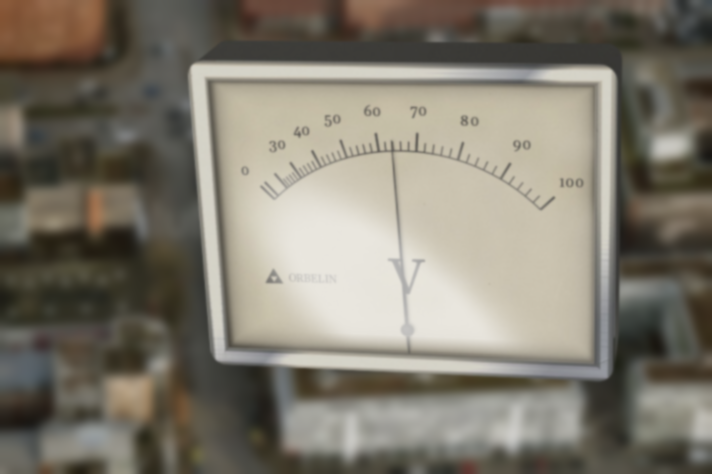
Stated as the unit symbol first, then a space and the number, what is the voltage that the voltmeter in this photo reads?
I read V 64
